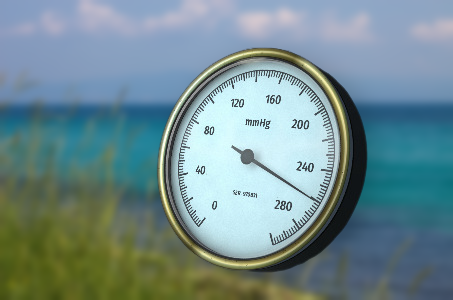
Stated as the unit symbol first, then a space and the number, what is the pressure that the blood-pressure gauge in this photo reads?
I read mmHg 260
